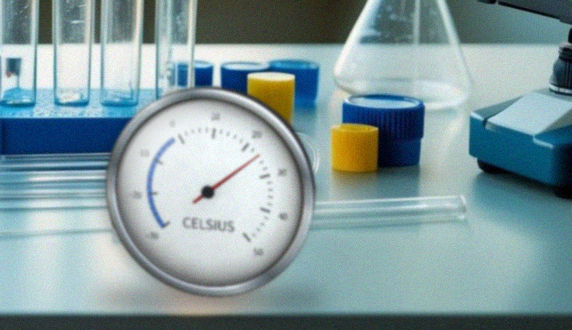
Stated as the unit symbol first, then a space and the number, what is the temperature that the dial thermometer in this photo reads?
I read °C 24
